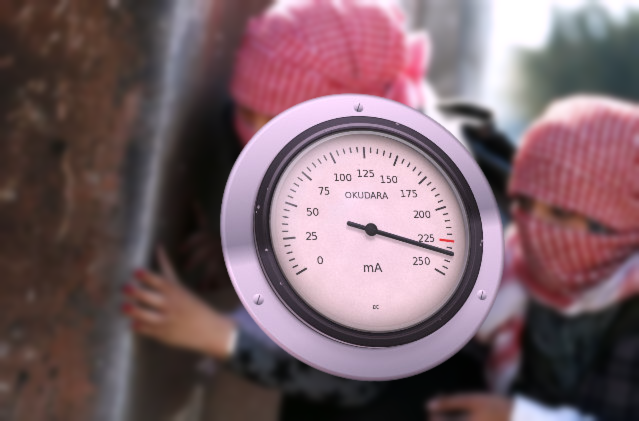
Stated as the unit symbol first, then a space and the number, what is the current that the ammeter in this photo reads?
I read mA 235
